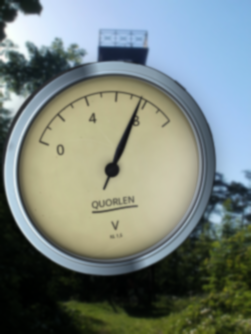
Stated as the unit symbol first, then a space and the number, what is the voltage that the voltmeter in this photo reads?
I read V 7.5
